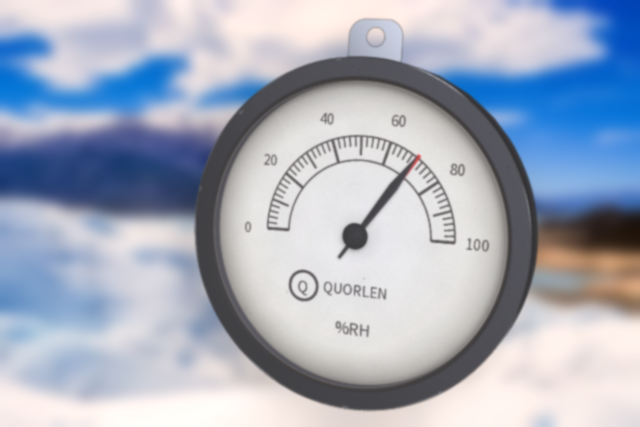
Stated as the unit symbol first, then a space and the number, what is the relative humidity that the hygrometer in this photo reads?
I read % 70
